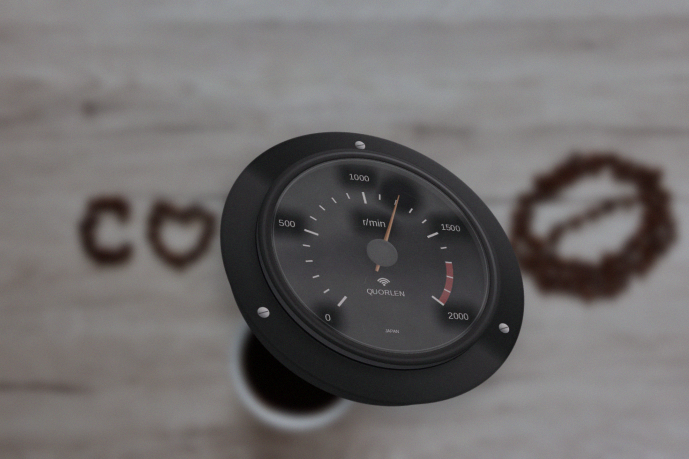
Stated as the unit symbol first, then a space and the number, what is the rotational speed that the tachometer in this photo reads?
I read rpm 1200
